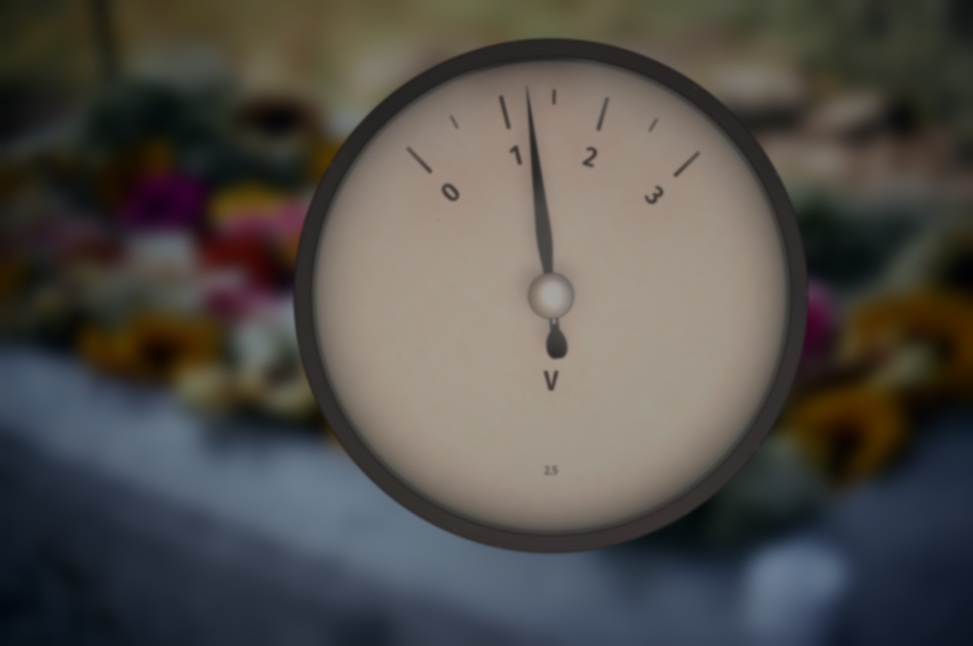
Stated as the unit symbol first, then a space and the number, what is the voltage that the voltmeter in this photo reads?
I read V 1.25
